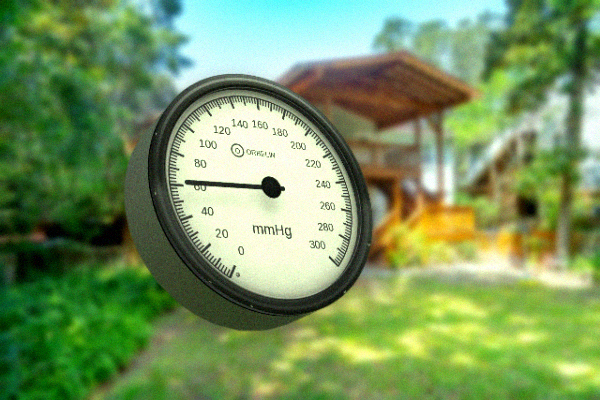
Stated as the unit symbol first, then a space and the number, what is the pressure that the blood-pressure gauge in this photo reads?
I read mmHg 60
